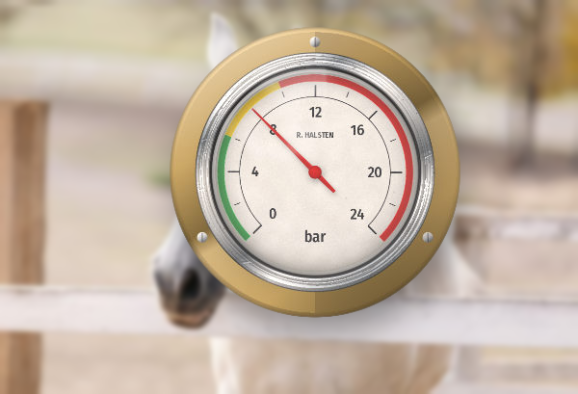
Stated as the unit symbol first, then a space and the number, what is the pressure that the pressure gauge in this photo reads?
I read bar 8
